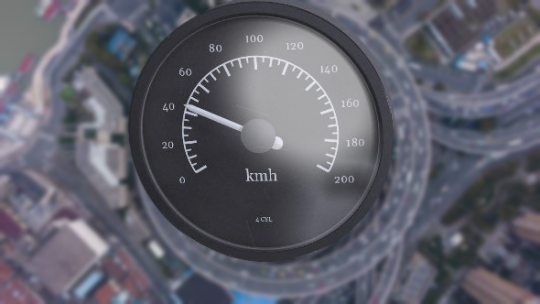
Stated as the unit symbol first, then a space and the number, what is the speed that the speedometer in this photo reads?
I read km/h 45
